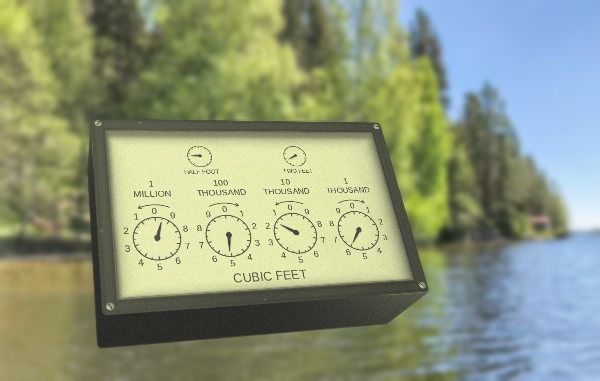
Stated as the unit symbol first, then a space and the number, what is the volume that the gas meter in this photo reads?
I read ft³ 951600
